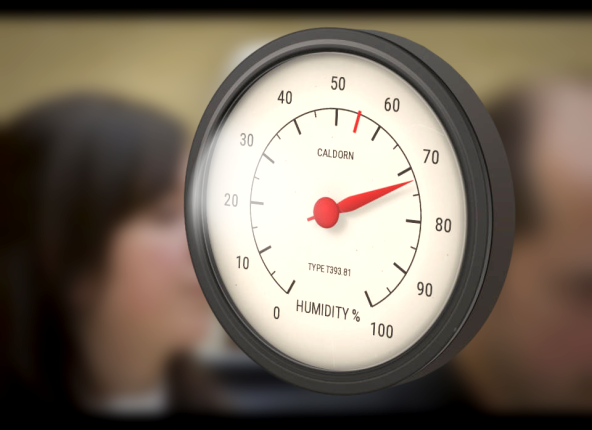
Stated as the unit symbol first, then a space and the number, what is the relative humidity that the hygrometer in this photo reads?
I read % 72.5
